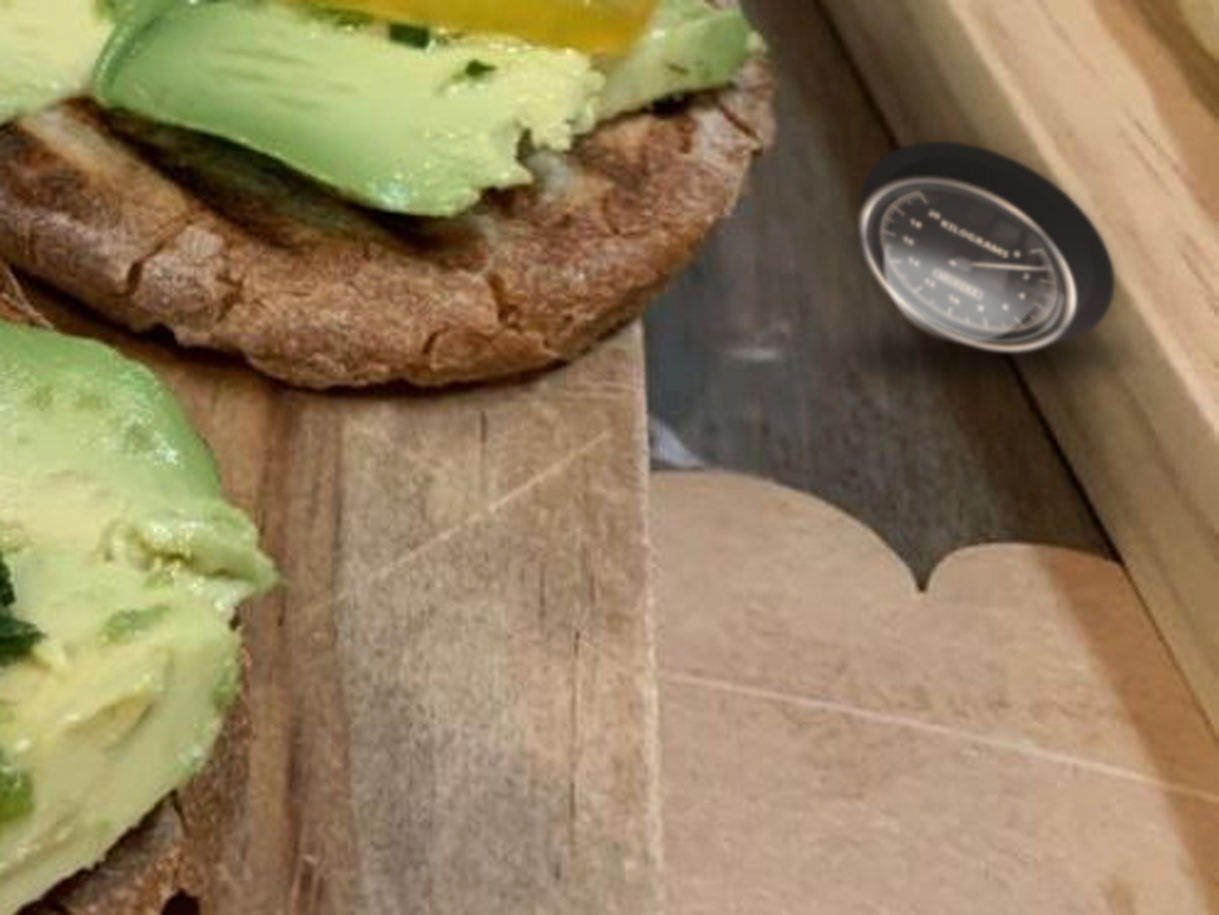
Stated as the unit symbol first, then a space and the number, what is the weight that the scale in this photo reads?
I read kg 1
